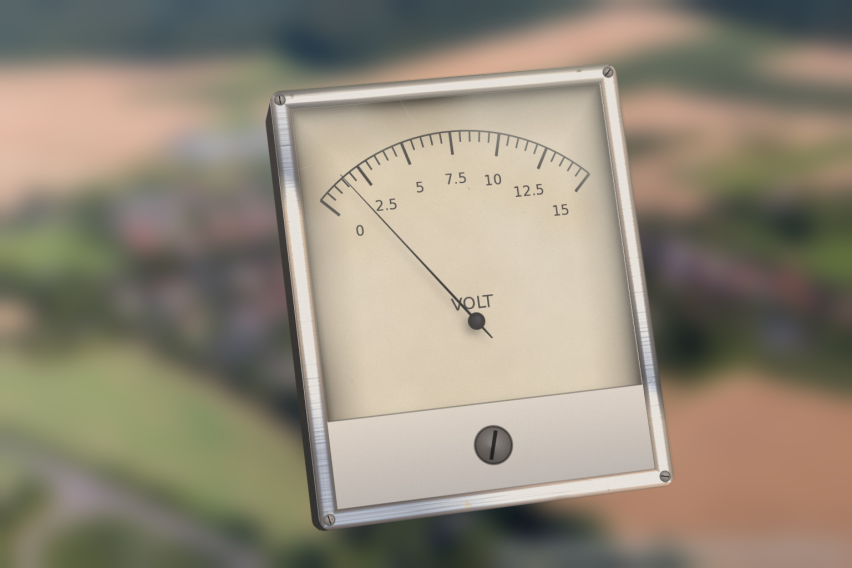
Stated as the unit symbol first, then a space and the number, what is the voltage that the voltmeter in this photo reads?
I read V 1.5
